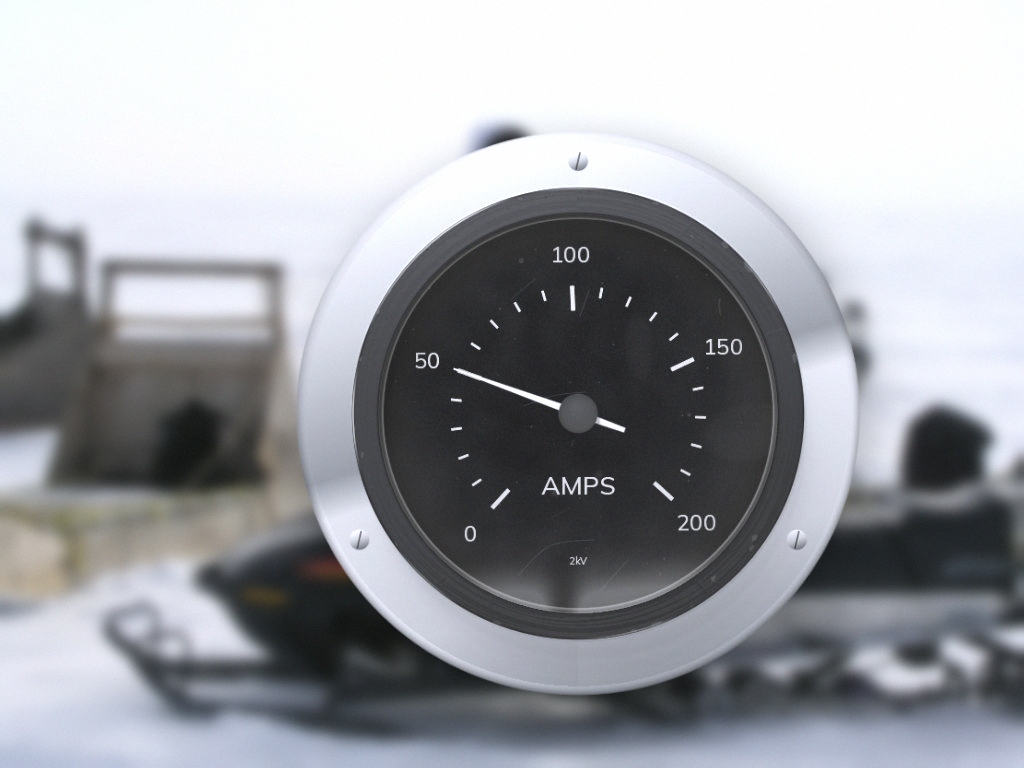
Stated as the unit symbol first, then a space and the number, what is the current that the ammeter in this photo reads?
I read A 50
